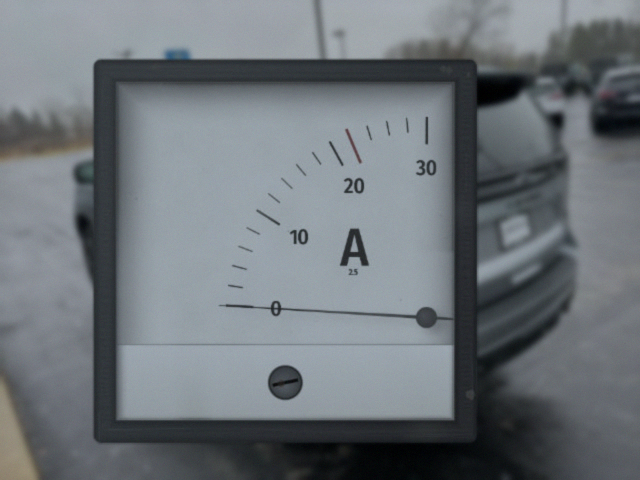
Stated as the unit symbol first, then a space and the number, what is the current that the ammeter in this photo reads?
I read A 0
